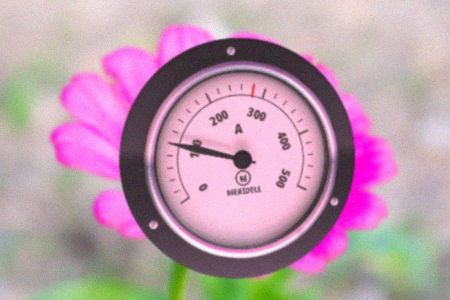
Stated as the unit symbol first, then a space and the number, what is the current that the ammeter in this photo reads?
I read A 100
